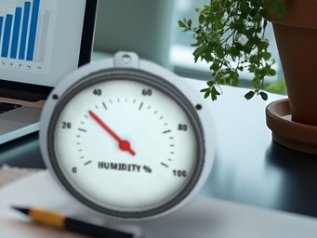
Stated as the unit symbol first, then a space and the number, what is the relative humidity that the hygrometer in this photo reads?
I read % 32
